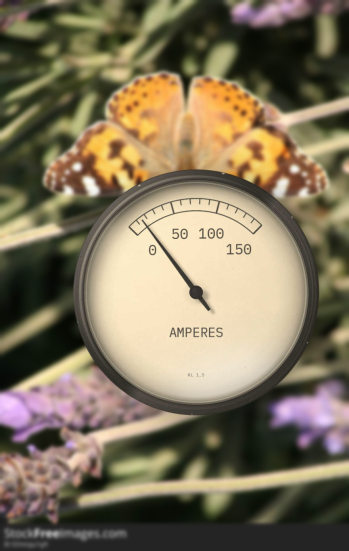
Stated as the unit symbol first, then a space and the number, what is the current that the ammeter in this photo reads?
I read A 15
